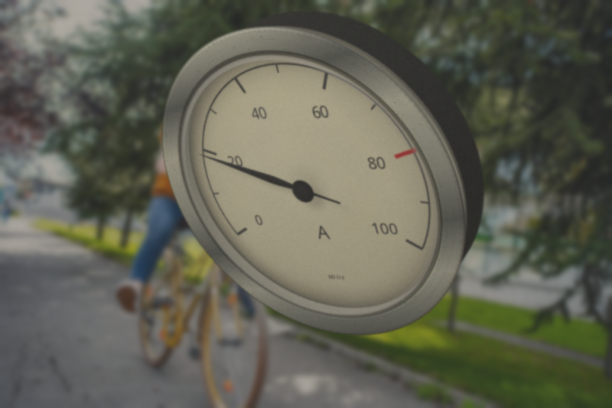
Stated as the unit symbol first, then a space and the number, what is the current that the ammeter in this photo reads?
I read A 20
